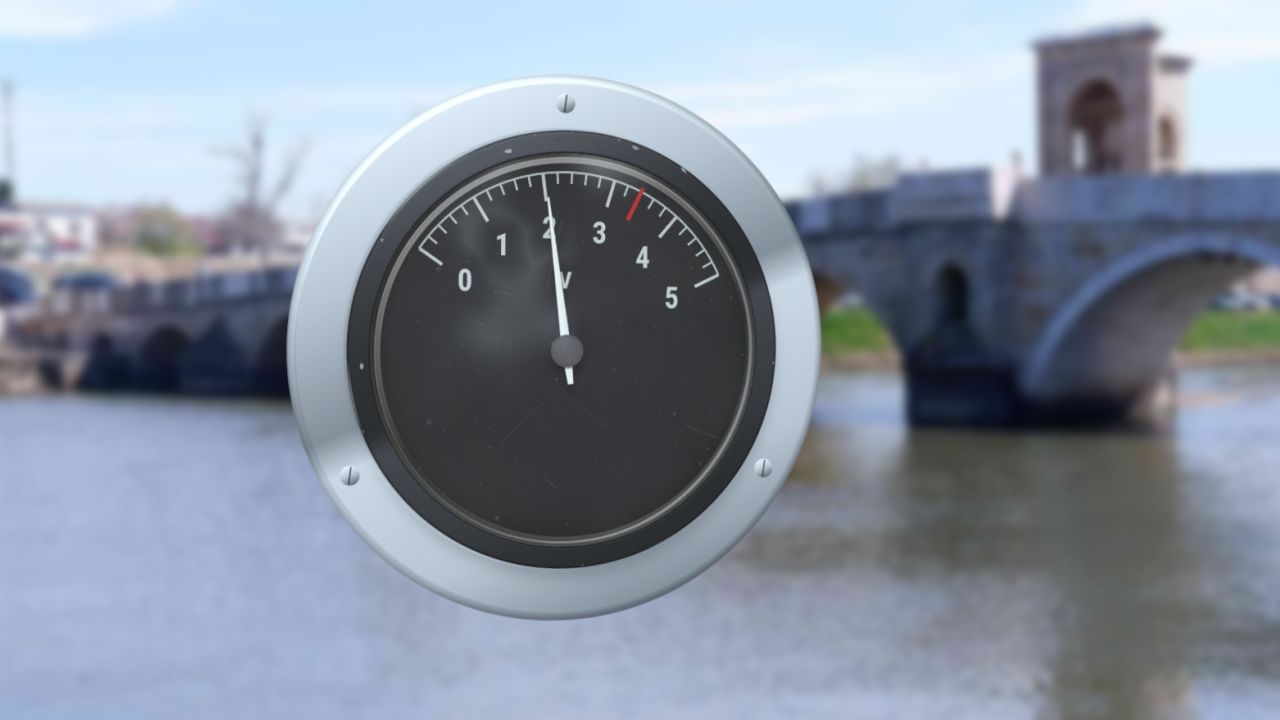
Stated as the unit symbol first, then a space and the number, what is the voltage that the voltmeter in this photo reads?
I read V 2
